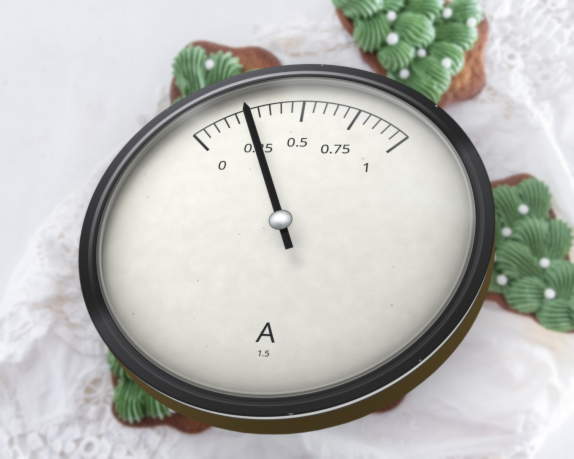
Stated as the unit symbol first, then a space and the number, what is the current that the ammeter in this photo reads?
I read A 0.25
